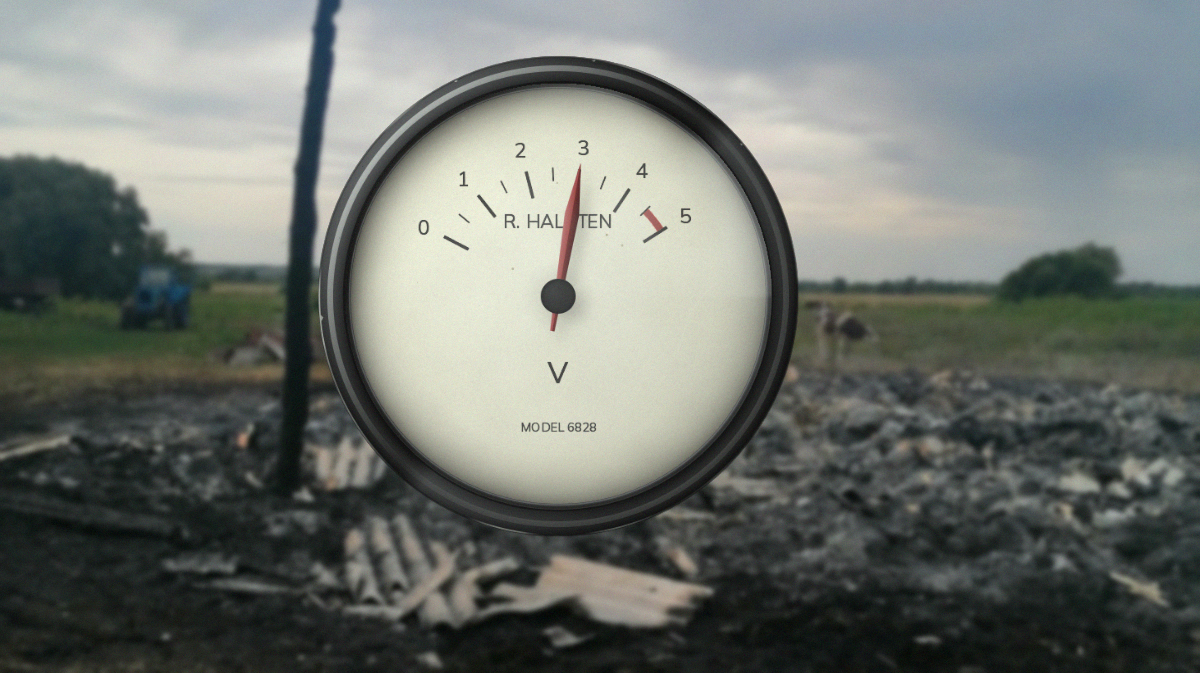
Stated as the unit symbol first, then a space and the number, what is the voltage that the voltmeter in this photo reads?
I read V 3
